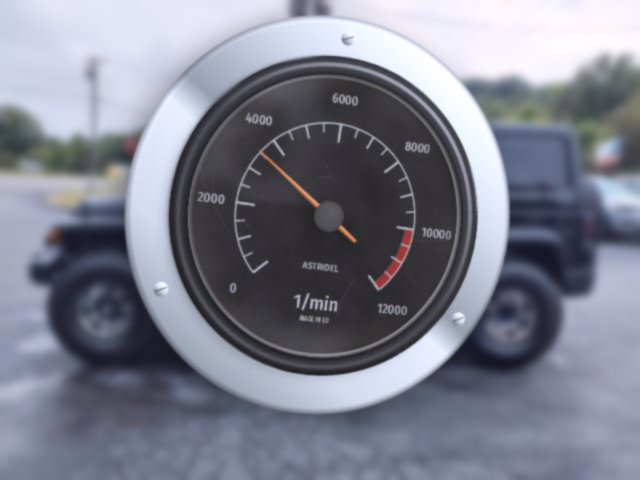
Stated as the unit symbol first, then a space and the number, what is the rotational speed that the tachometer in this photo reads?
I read rpm 3500
